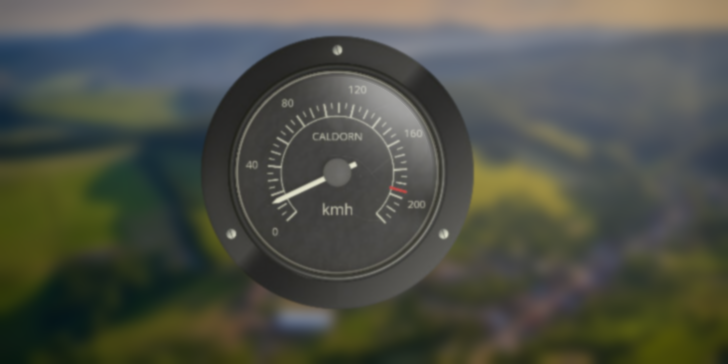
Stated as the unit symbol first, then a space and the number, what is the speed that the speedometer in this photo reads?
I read km/h 15
